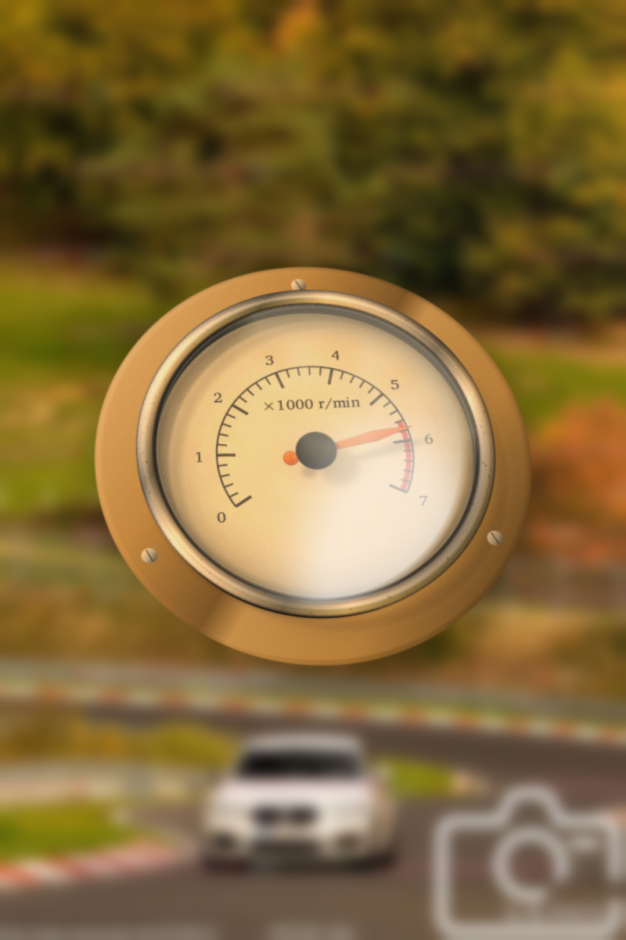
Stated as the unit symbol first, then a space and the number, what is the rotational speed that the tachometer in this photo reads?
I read rpm 5800
